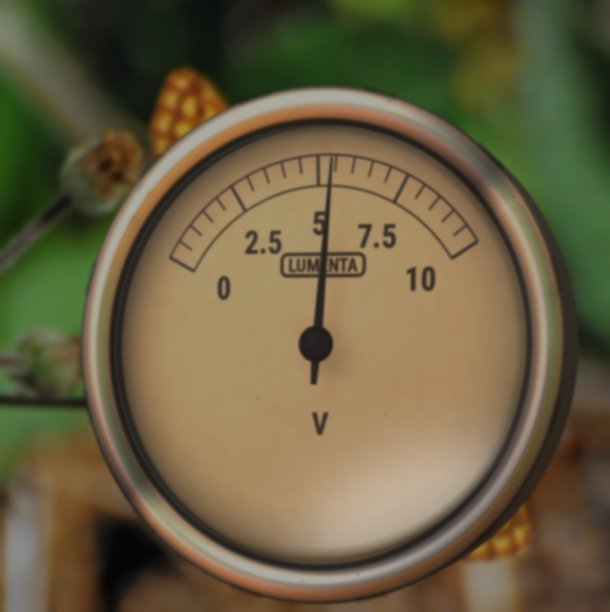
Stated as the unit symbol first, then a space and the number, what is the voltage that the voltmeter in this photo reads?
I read V 5.5
